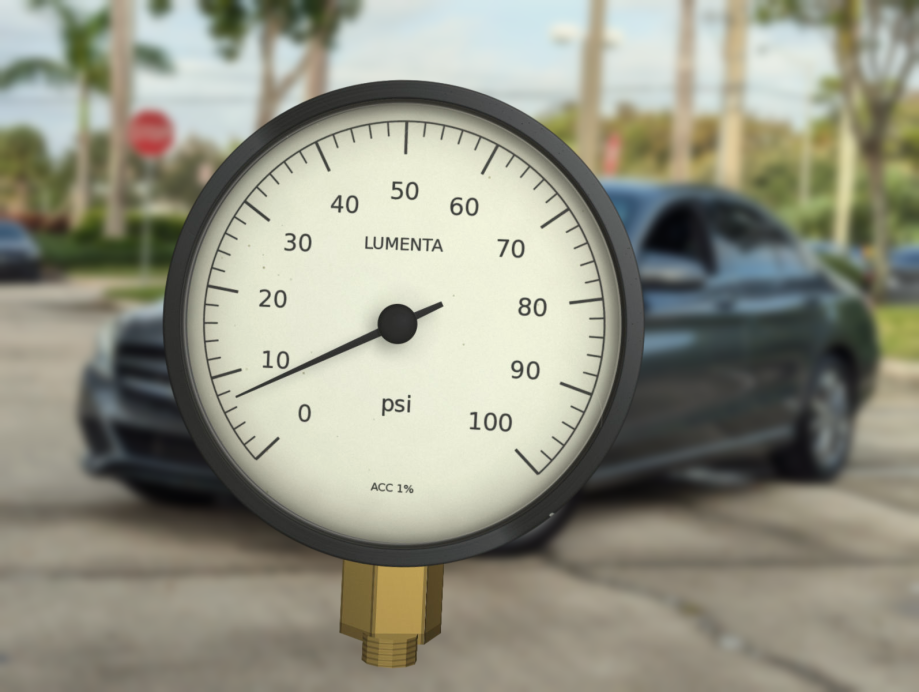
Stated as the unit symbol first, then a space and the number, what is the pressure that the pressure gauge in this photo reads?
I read psi 7
